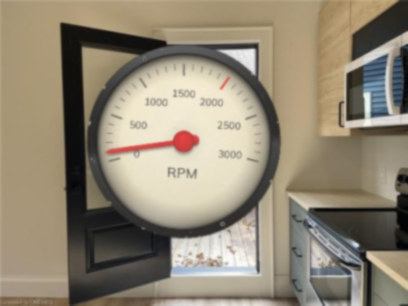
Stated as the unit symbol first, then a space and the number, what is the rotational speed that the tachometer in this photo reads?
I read rpm 100
